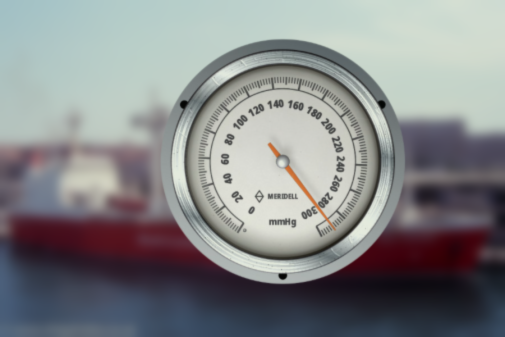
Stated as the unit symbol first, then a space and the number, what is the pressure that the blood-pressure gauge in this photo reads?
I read mmHg 290
